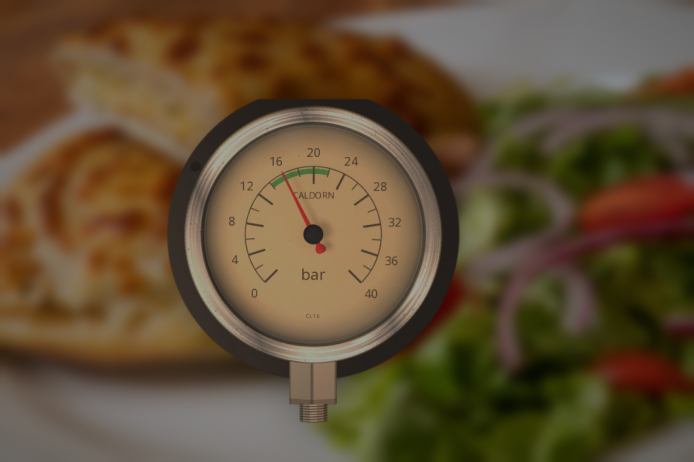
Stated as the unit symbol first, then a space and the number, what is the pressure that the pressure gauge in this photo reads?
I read bar 16
